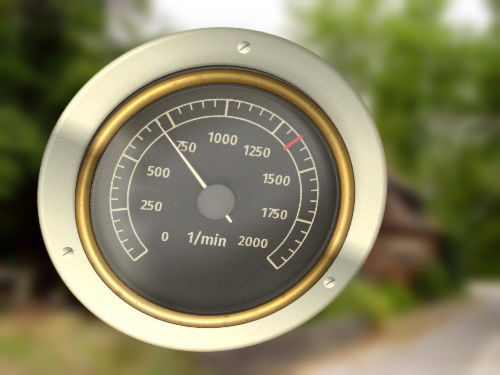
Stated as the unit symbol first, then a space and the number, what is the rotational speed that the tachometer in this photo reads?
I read rpm 700
